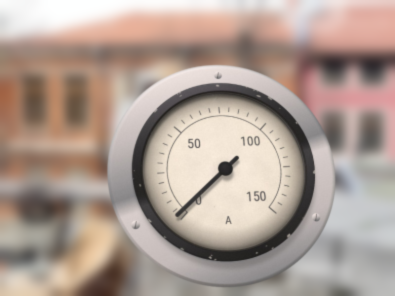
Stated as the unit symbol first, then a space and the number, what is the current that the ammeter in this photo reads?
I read A 2.5
